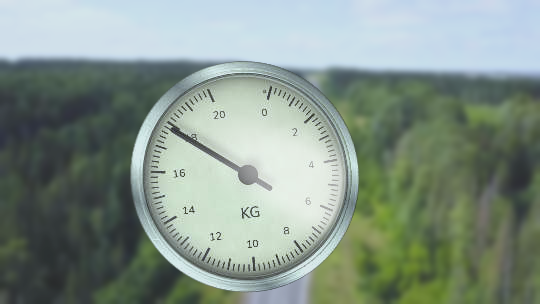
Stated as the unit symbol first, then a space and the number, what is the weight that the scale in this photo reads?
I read kg 17.8
